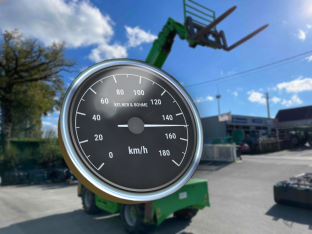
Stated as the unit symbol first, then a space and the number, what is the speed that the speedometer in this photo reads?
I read km/h 150
